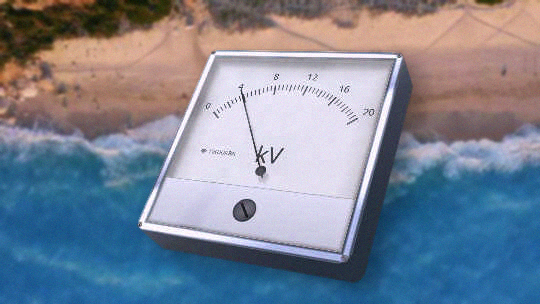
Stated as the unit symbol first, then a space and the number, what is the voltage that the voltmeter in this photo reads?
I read kV 4
